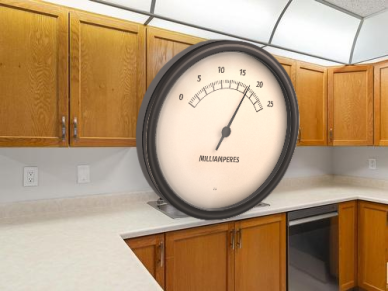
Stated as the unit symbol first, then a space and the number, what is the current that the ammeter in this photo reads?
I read mA 17.5
